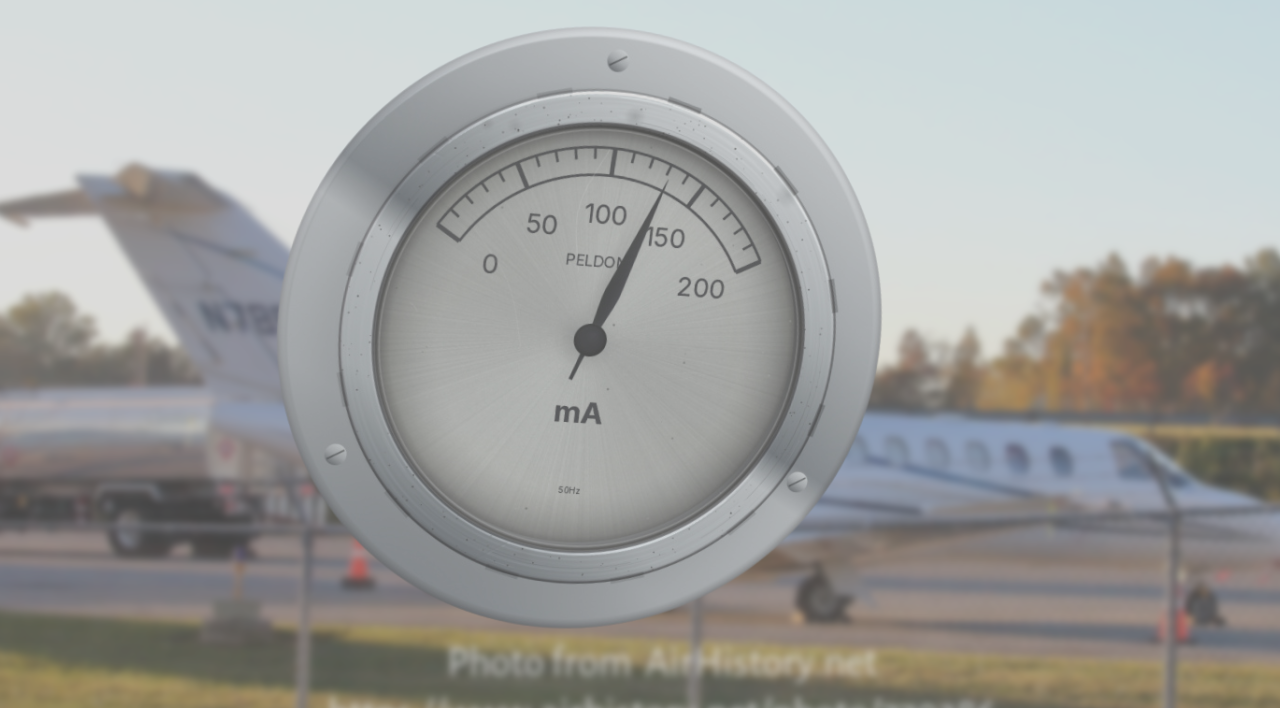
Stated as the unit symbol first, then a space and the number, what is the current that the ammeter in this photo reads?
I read mA 130
